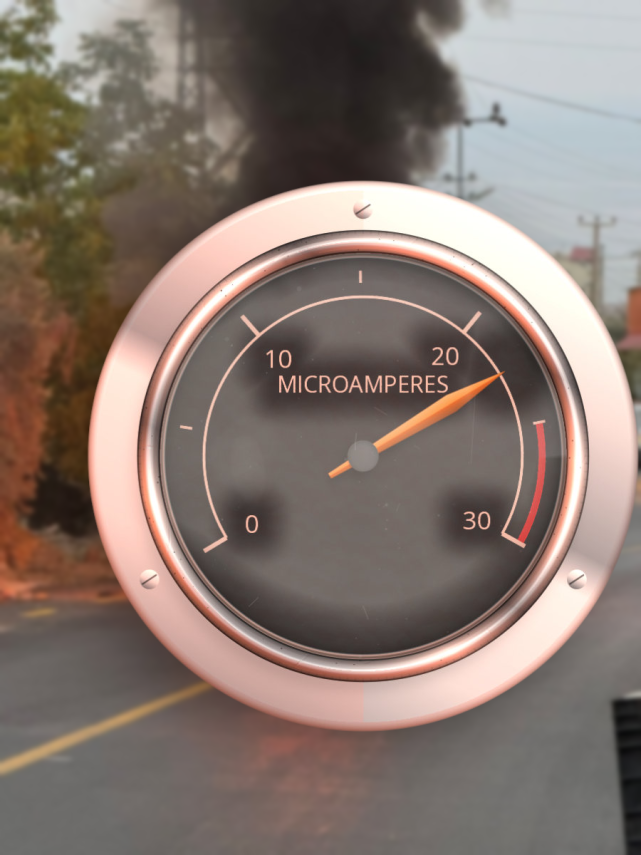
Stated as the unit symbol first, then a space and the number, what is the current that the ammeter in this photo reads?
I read µA 22.5
